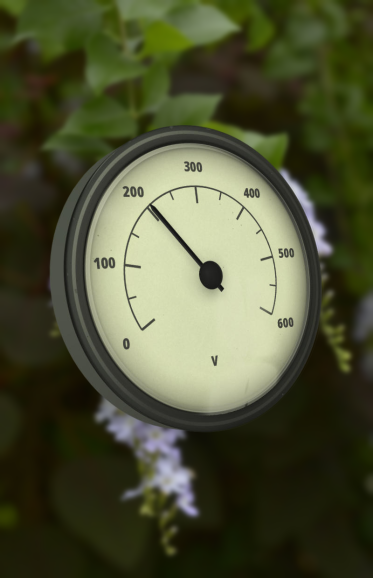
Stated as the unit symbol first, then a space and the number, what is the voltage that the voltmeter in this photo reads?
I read V 200
